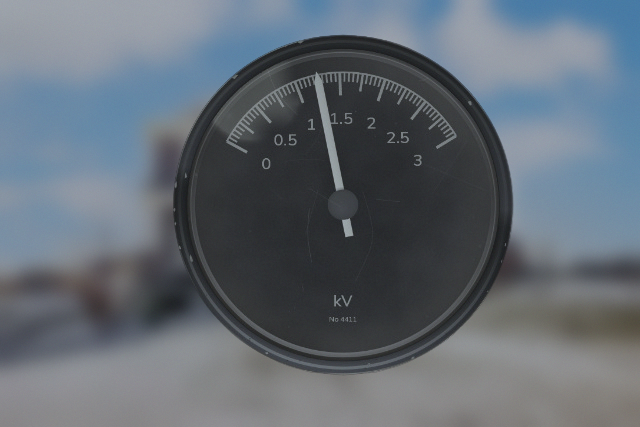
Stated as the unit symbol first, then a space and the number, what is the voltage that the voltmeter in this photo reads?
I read kV 1.25
